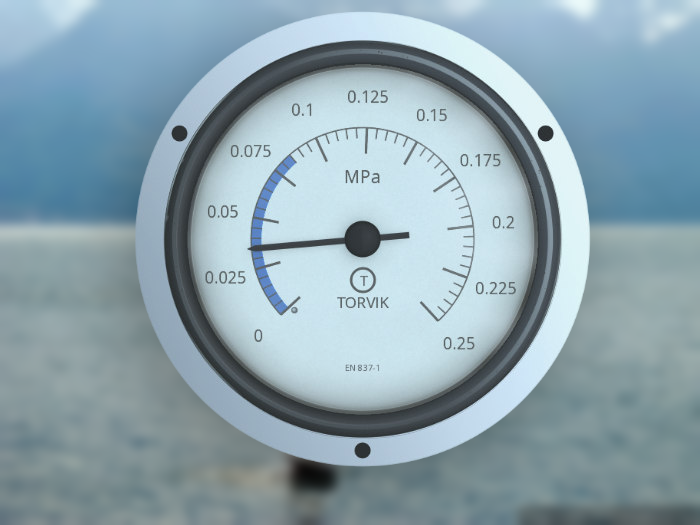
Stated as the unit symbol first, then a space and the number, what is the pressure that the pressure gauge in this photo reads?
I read MPa 0.035
